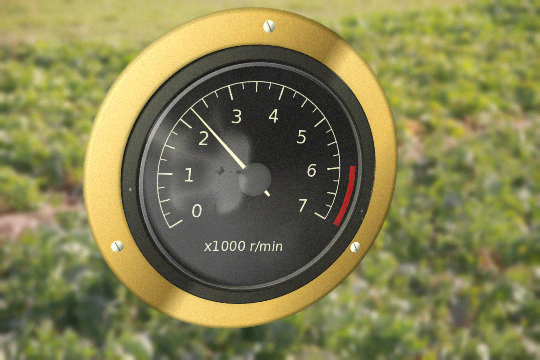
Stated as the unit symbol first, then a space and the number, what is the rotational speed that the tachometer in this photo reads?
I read rpm 2250
